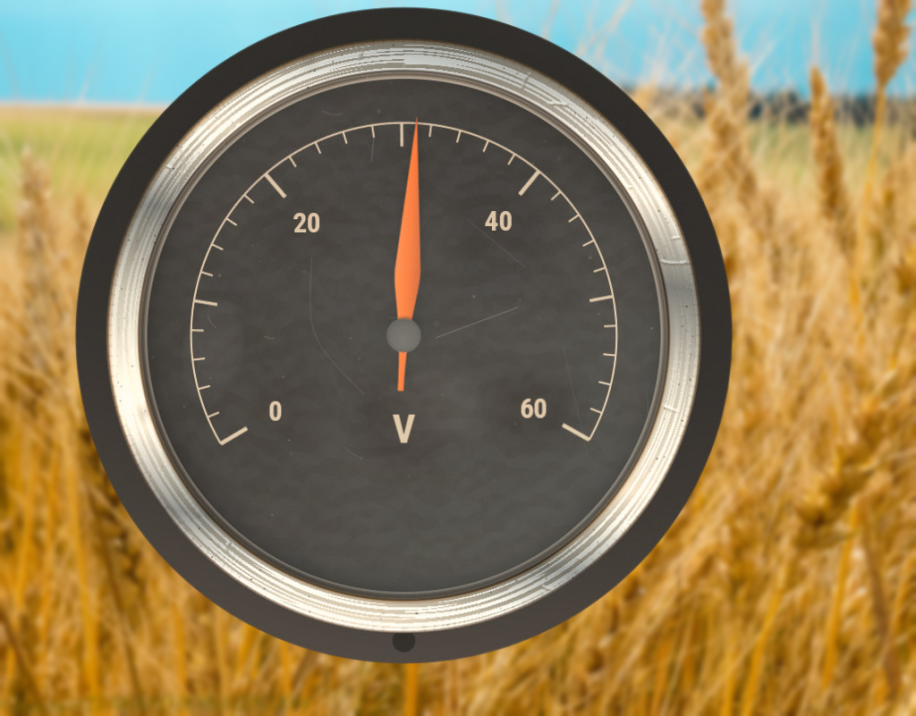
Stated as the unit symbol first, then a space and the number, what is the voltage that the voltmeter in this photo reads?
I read V 31
